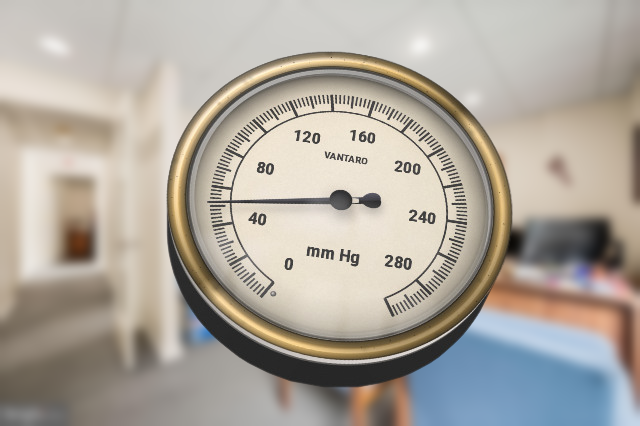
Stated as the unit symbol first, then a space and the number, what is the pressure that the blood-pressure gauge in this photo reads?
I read mmHg 50
